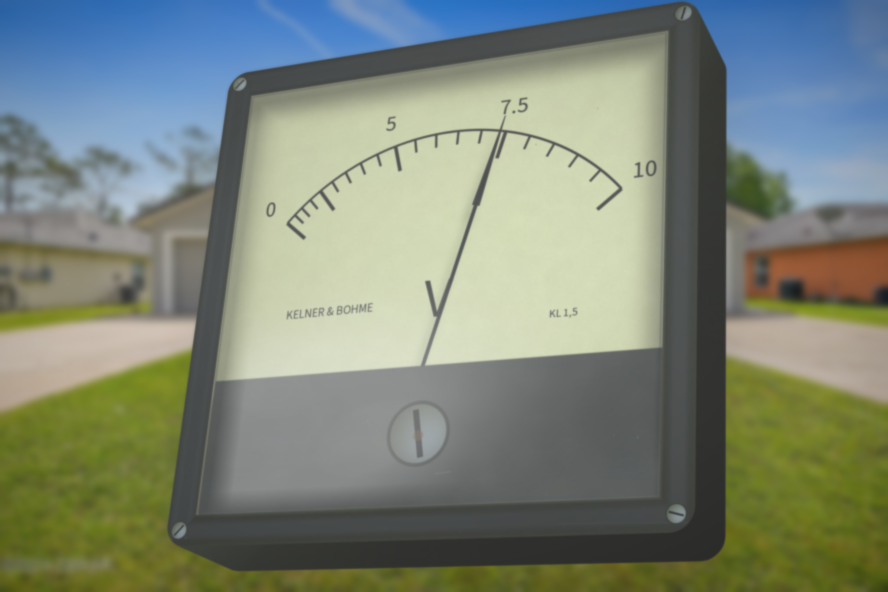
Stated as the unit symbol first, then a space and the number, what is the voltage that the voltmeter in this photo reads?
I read V 7.5
